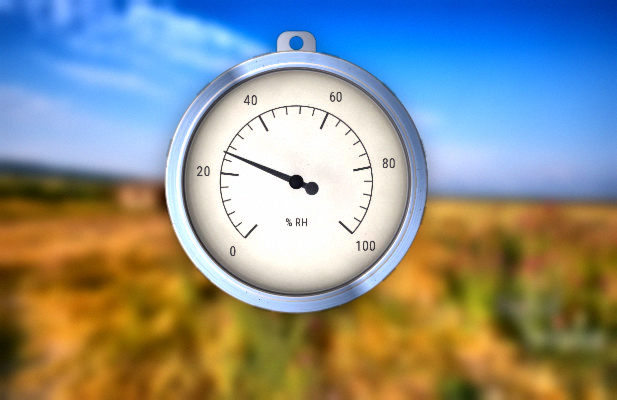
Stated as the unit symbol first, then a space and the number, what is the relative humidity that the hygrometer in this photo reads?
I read % 26
